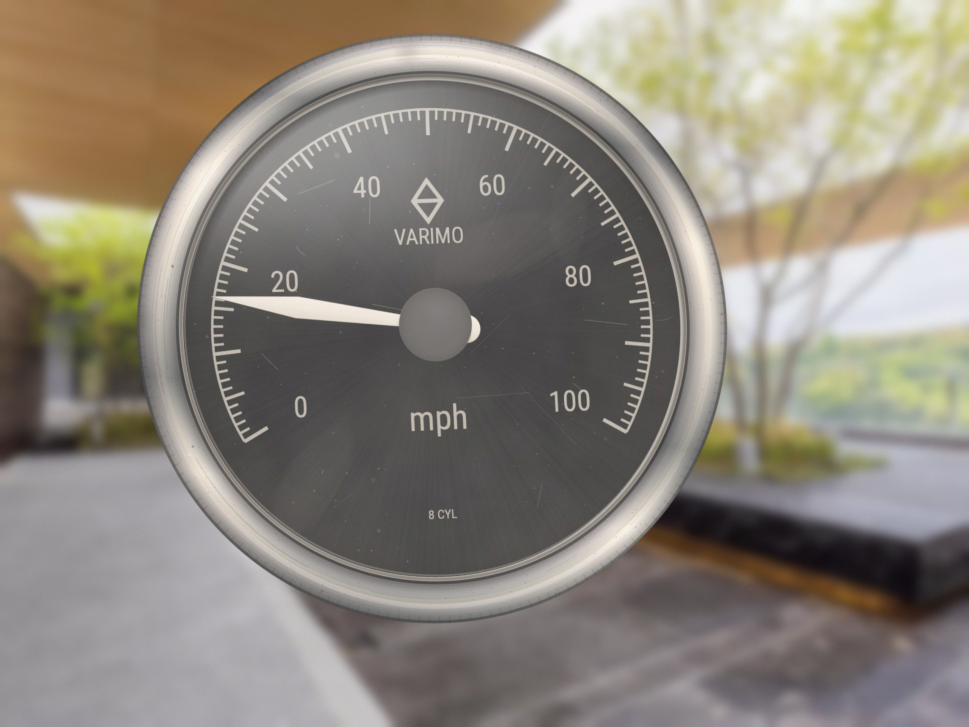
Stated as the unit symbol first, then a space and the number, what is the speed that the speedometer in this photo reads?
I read mph 16
